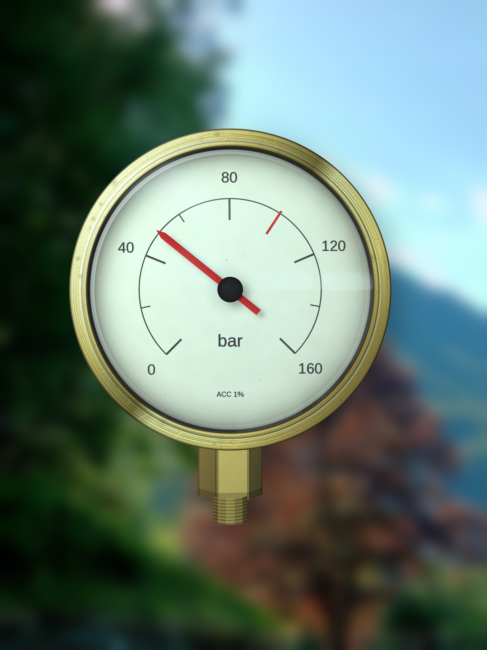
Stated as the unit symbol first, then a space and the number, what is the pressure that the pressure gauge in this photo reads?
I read bar 50
